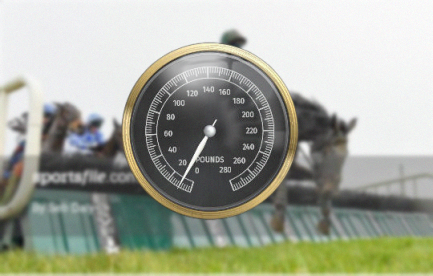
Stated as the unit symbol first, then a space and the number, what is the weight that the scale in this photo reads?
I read lb 10
